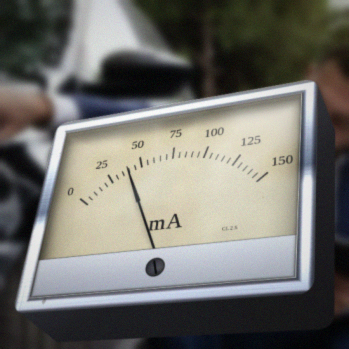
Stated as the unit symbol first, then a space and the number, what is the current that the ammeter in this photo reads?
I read mA 40
